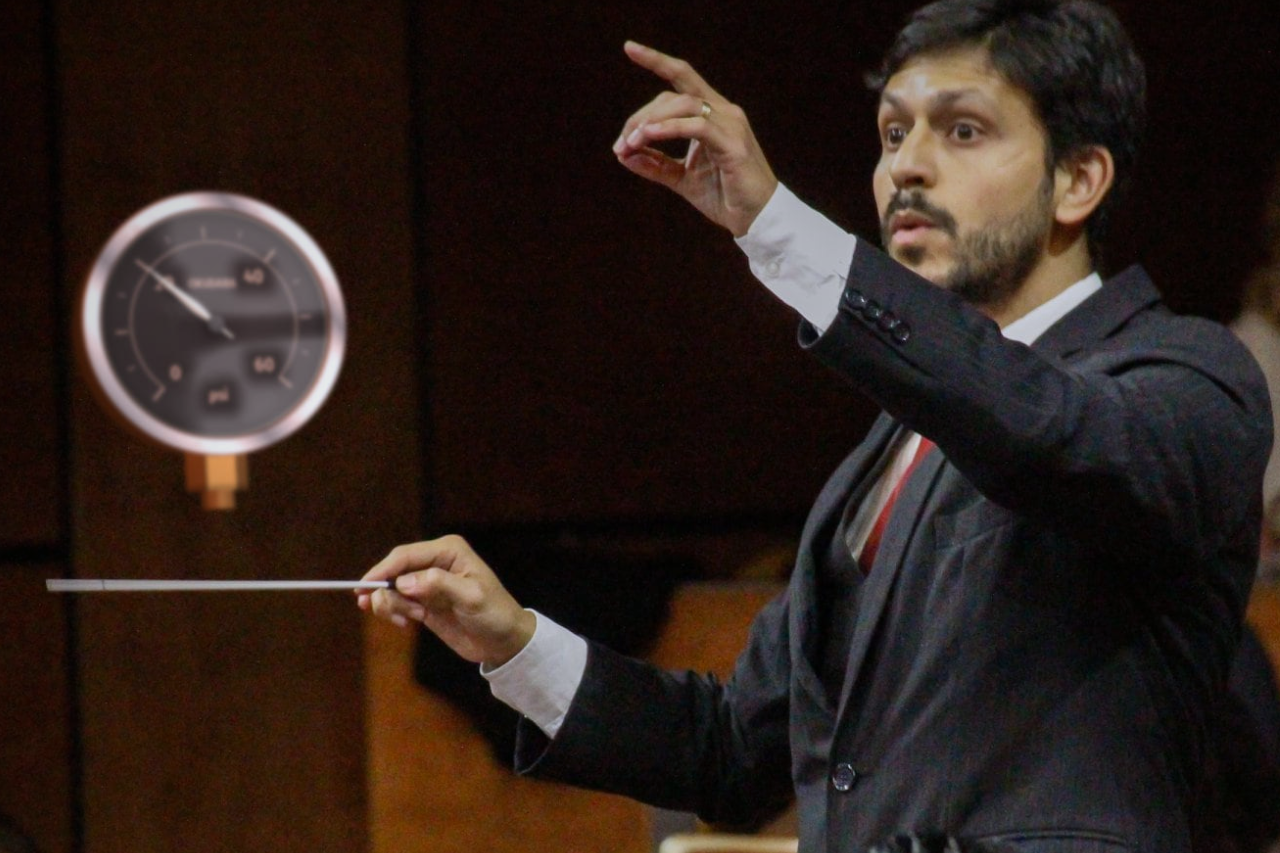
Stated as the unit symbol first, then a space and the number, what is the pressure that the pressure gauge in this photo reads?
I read psi 20
